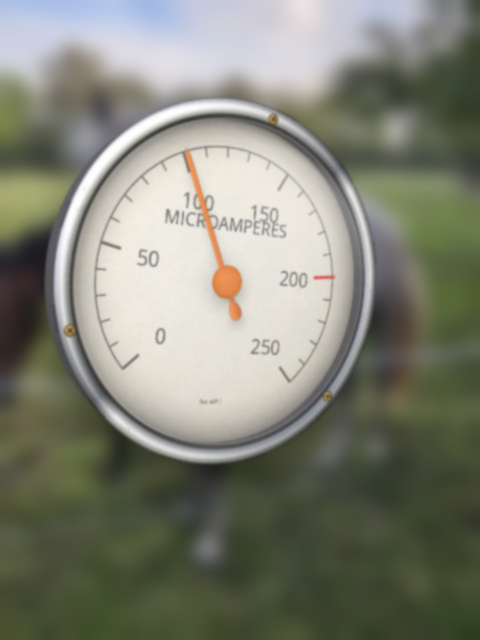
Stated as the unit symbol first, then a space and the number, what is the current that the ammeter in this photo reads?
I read µA 100
